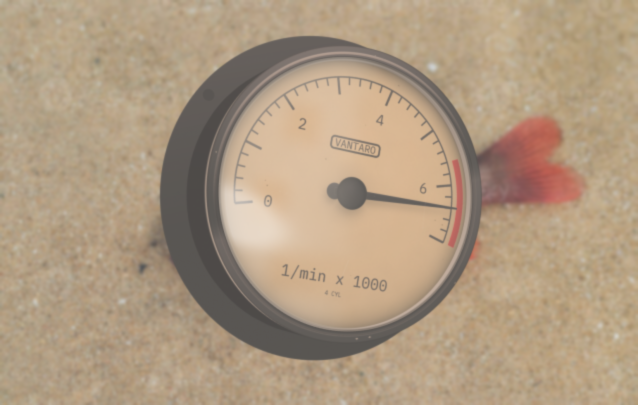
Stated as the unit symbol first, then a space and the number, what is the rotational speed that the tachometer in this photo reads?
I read rpm 6400
